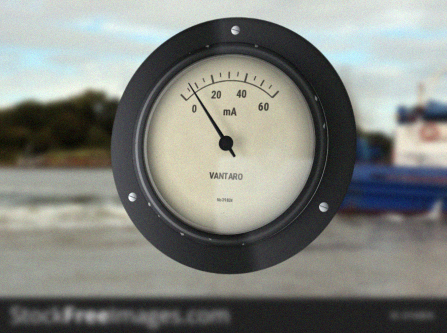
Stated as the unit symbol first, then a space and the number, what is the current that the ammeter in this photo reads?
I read mA 7.5
